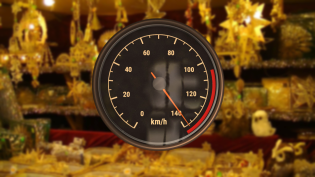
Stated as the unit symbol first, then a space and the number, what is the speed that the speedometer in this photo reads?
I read km/h 137.5
